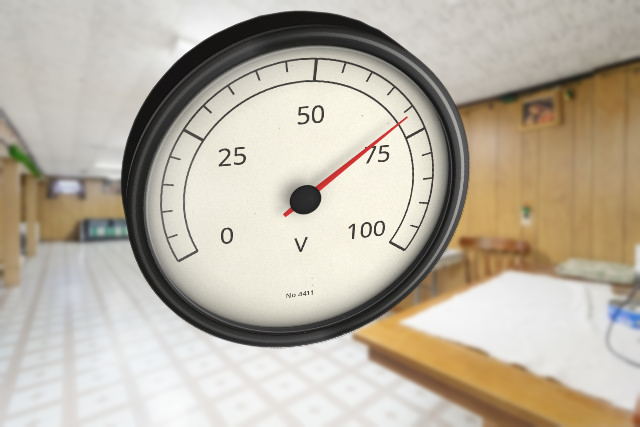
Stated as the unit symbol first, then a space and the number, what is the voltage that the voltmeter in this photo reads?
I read V 70
